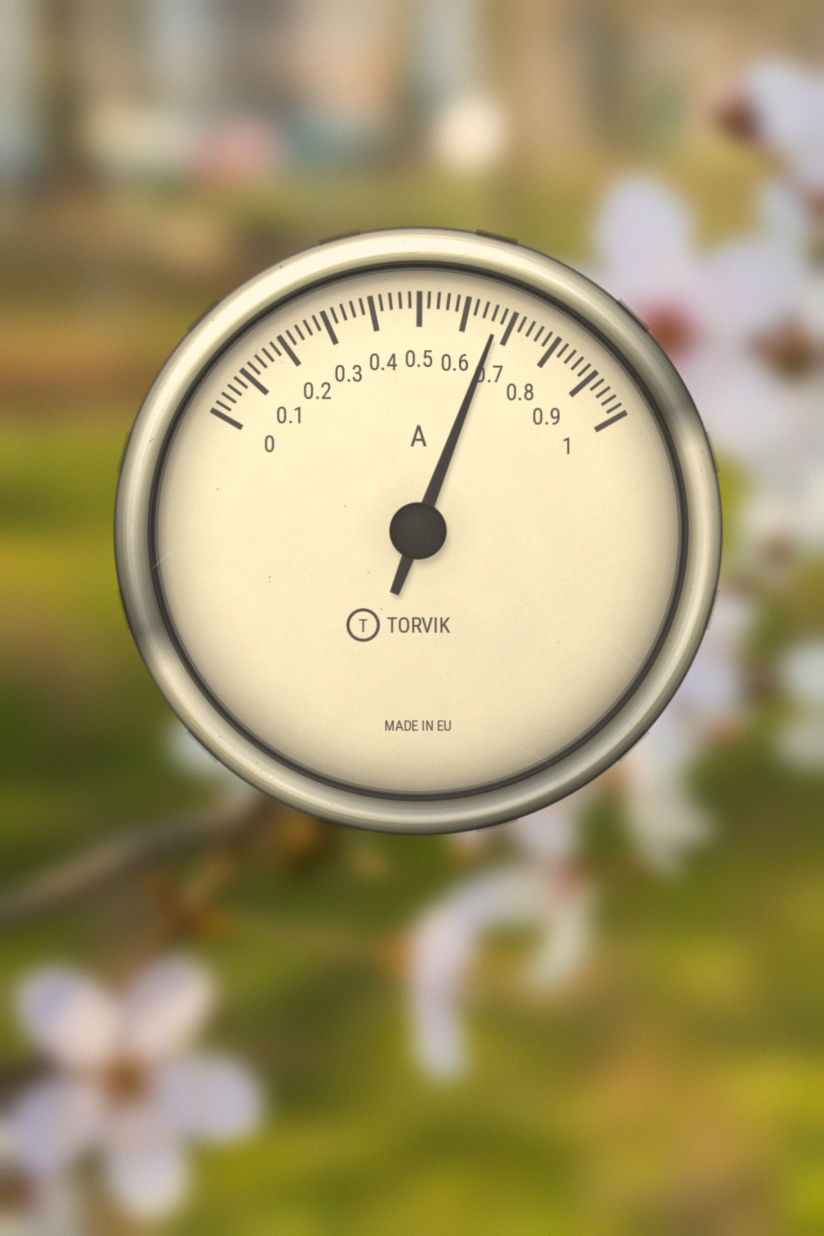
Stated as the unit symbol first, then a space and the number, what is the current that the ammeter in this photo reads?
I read A 0.67
